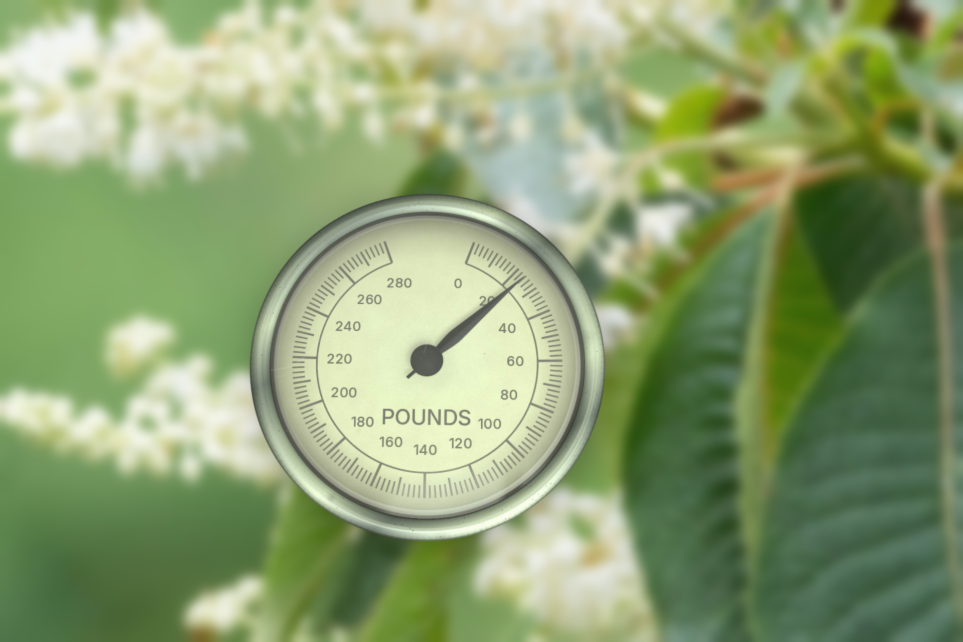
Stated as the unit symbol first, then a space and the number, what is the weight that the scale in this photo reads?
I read lb 24
